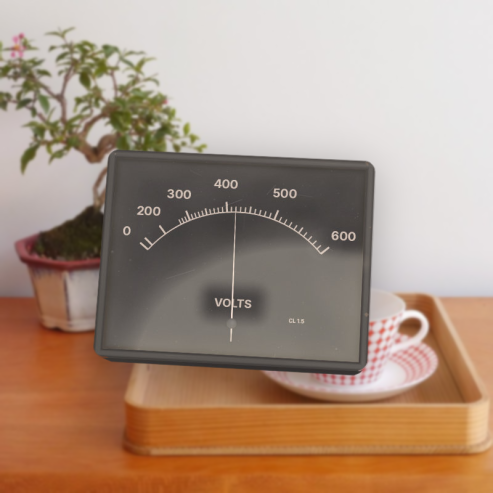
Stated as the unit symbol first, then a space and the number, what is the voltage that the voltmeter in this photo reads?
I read V 420
